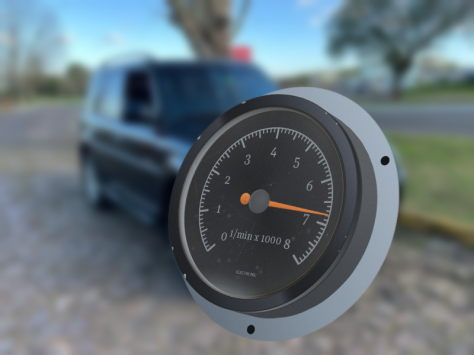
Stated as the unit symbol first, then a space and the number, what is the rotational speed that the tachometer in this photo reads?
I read rpm 6800
